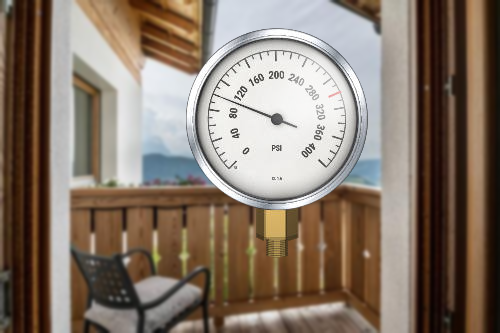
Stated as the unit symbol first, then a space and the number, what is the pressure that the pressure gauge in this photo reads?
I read psi 100
